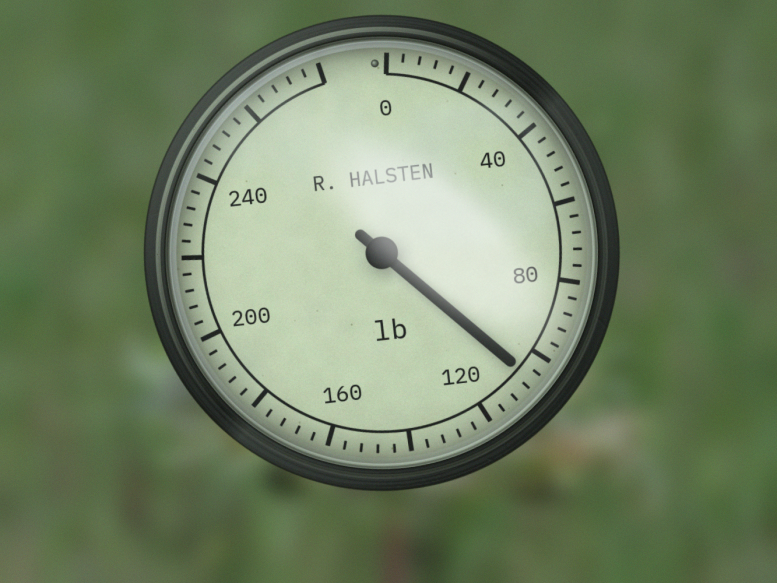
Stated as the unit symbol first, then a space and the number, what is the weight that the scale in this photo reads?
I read lb 106
